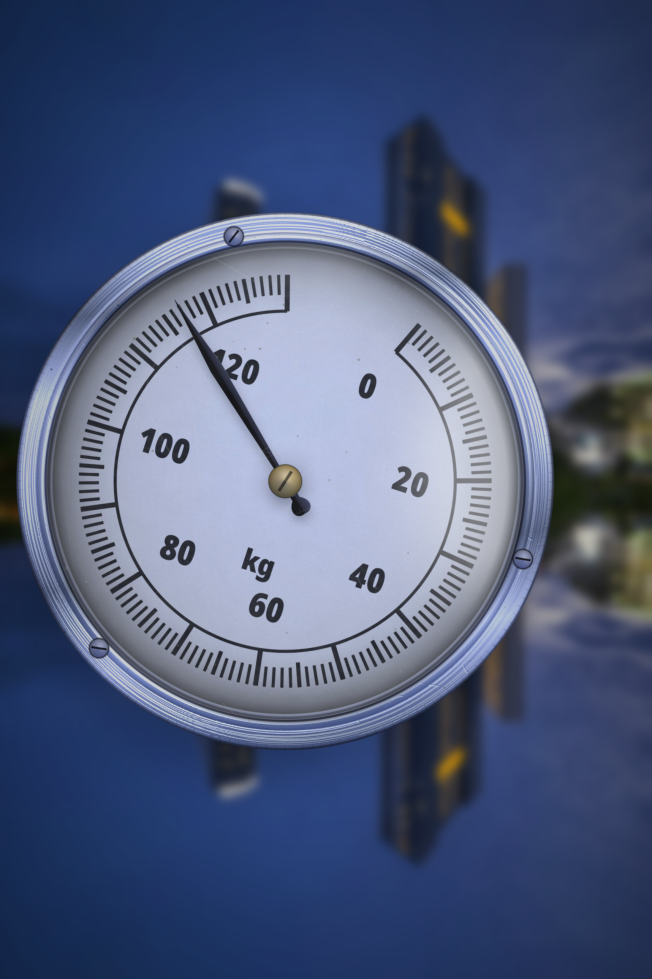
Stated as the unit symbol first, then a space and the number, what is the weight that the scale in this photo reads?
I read kg 117
